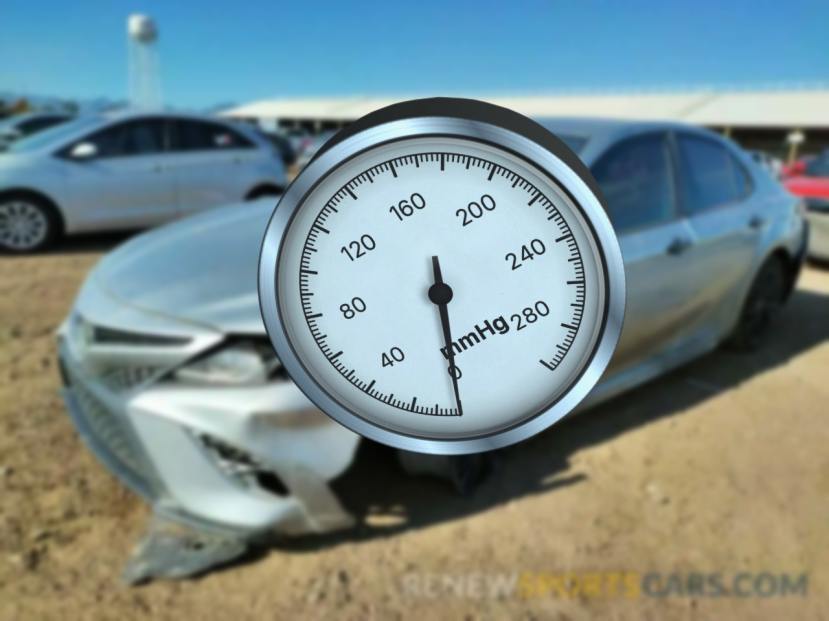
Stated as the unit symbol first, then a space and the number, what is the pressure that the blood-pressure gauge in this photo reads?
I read mmHg 0
